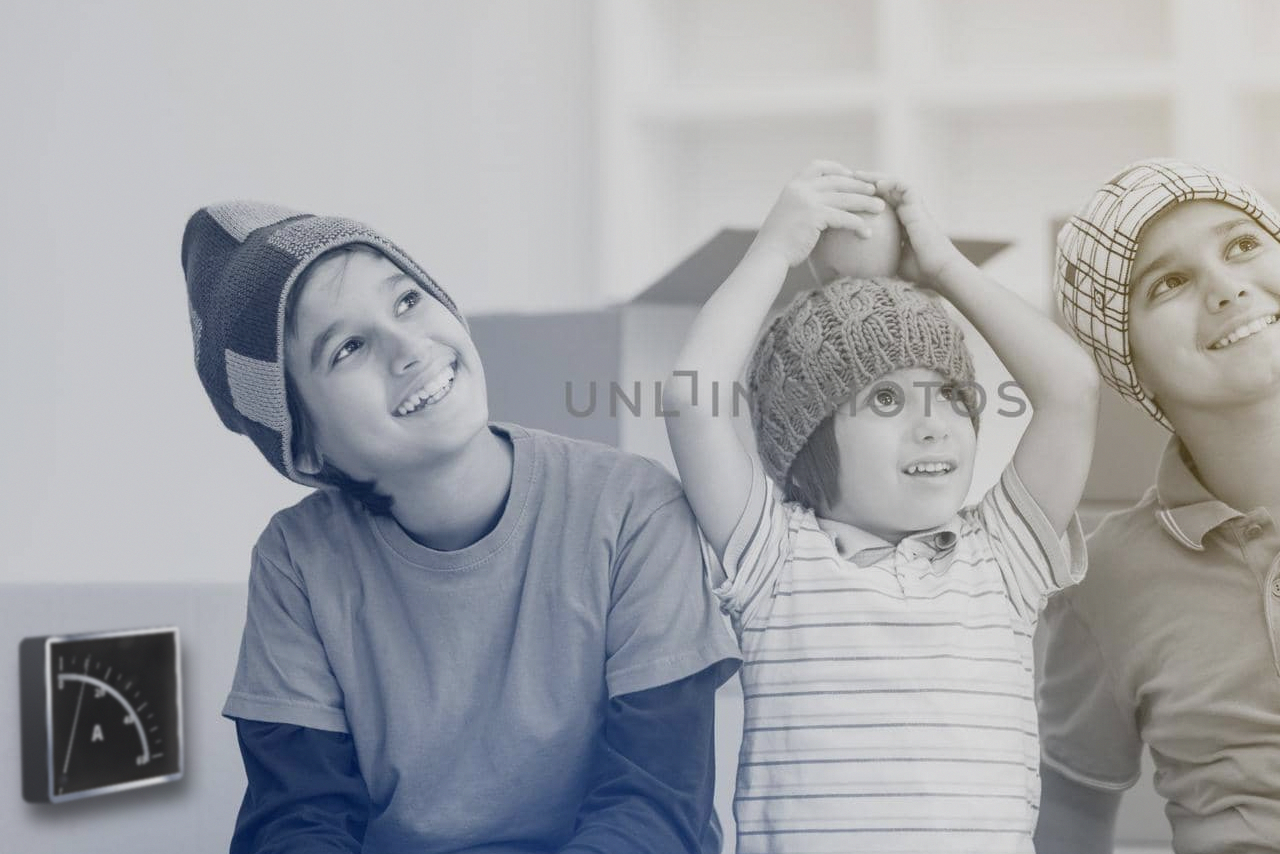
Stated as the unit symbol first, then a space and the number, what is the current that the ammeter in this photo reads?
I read A 10
